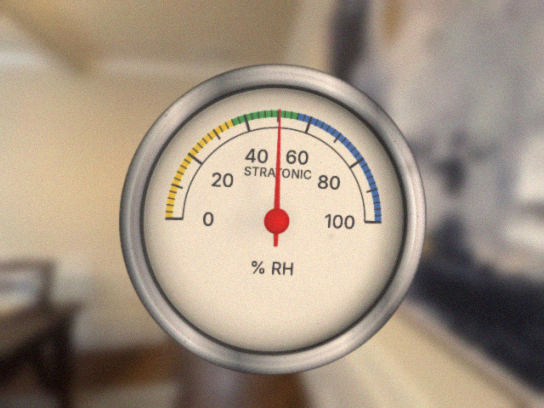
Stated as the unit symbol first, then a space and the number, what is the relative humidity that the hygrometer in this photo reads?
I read % 50
